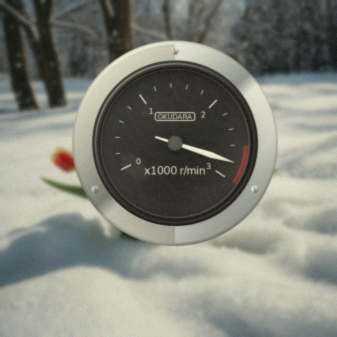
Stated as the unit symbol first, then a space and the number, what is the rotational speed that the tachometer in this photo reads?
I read rpm 2800
